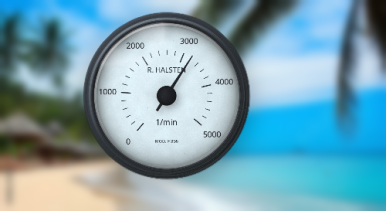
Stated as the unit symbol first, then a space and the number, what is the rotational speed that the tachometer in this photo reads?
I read rpm 3200
